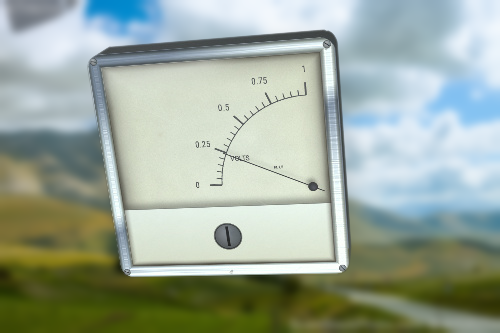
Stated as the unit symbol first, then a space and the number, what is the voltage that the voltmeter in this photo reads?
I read V 0.25
